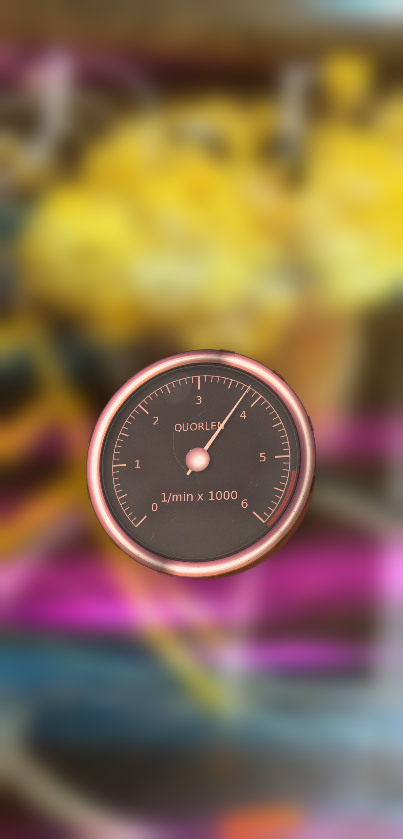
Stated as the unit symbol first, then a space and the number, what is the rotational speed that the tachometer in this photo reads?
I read rpm 3800
